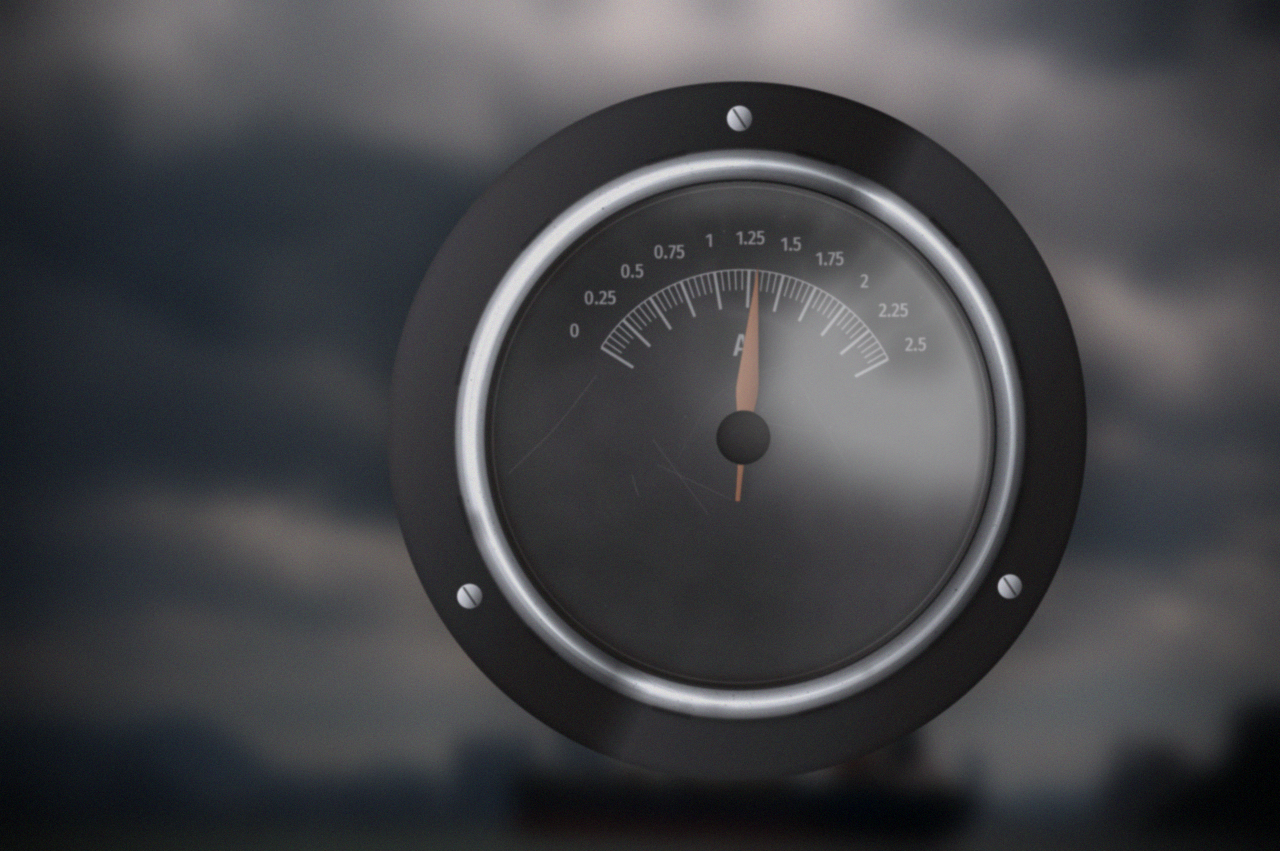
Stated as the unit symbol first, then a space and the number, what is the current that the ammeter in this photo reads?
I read A 1.3
